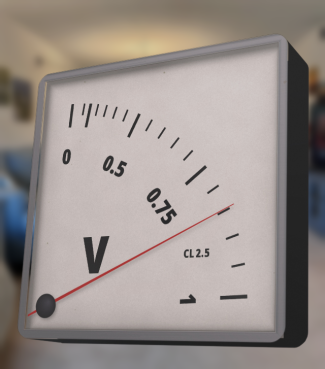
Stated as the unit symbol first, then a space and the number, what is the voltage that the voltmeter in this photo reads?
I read V 0.85
